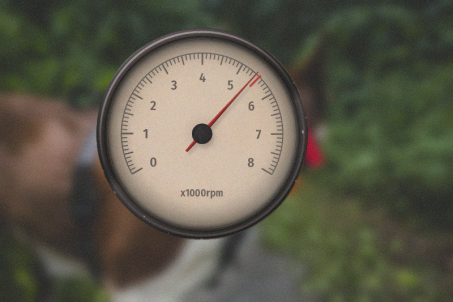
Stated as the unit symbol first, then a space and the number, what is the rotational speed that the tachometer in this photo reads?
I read rpm 5400
